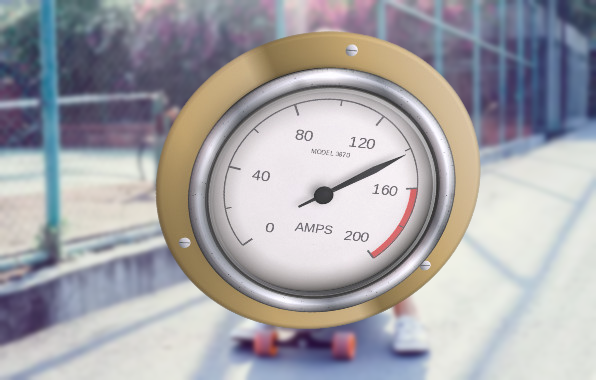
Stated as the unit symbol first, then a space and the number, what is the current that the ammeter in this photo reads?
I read A 140
